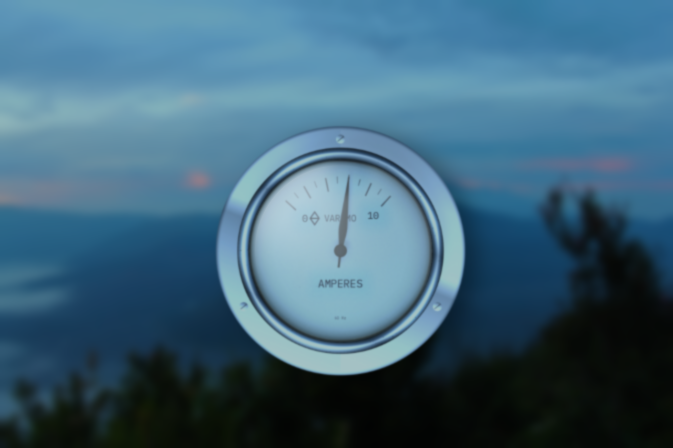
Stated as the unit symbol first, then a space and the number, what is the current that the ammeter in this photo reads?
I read A 6
